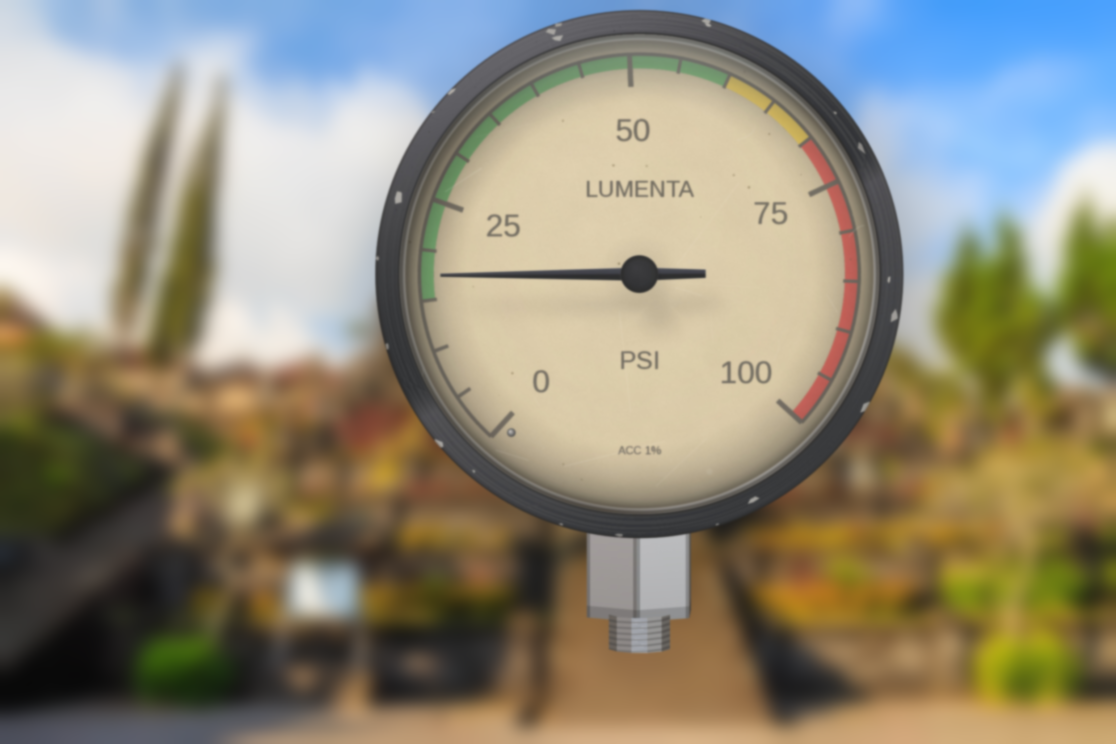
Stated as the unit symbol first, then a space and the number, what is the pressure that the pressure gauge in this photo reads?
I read psi 17.5
